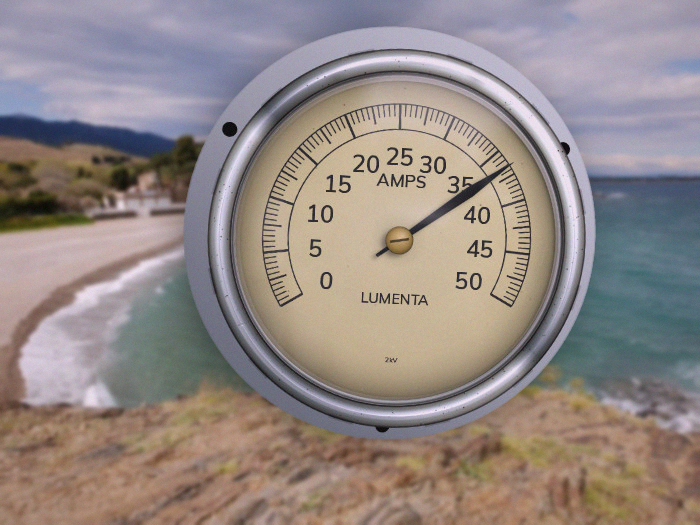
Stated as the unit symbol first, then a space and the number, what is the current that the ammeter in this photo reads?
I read A 36.5
